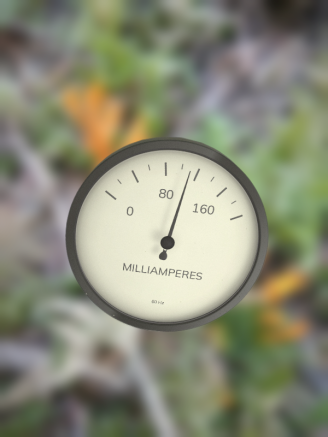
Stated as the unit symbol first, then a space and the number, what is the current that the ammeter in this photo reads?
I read mA 110
